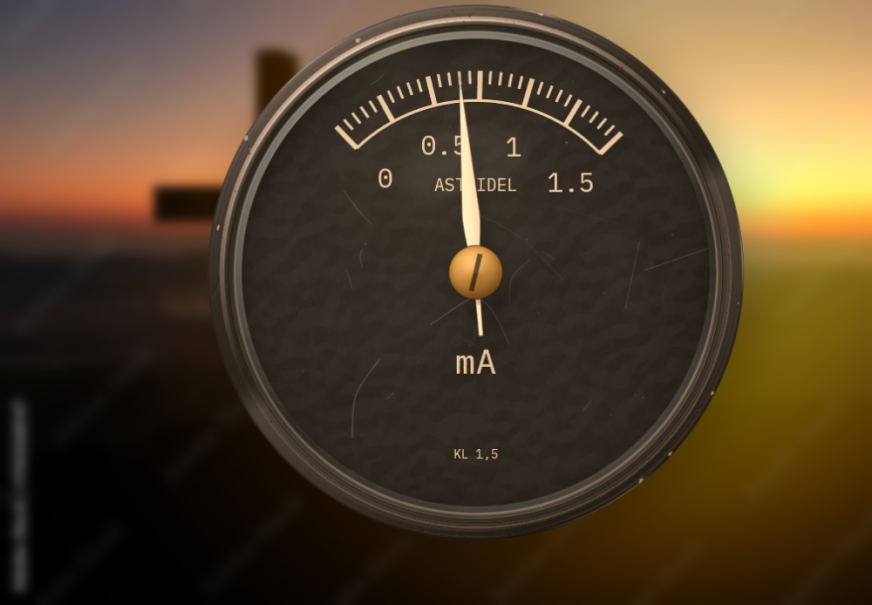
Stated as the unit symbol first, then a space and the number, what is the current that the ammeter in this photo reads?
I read mA 0.65
